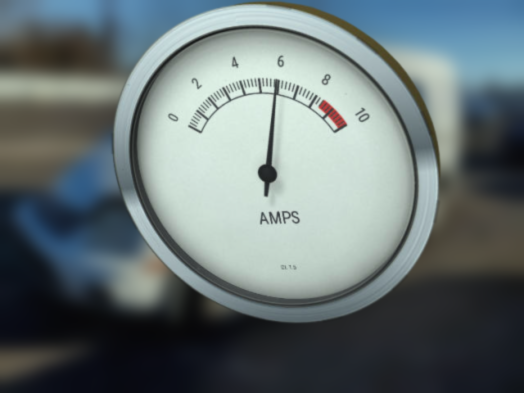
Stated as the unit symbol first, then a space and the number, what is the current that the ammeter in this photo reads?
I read A 6
